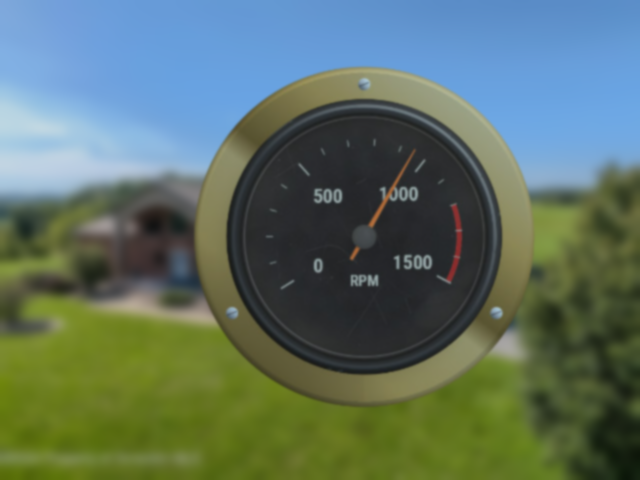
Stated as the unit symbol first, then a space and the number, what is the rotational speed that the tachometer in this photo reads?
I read rpm 950
